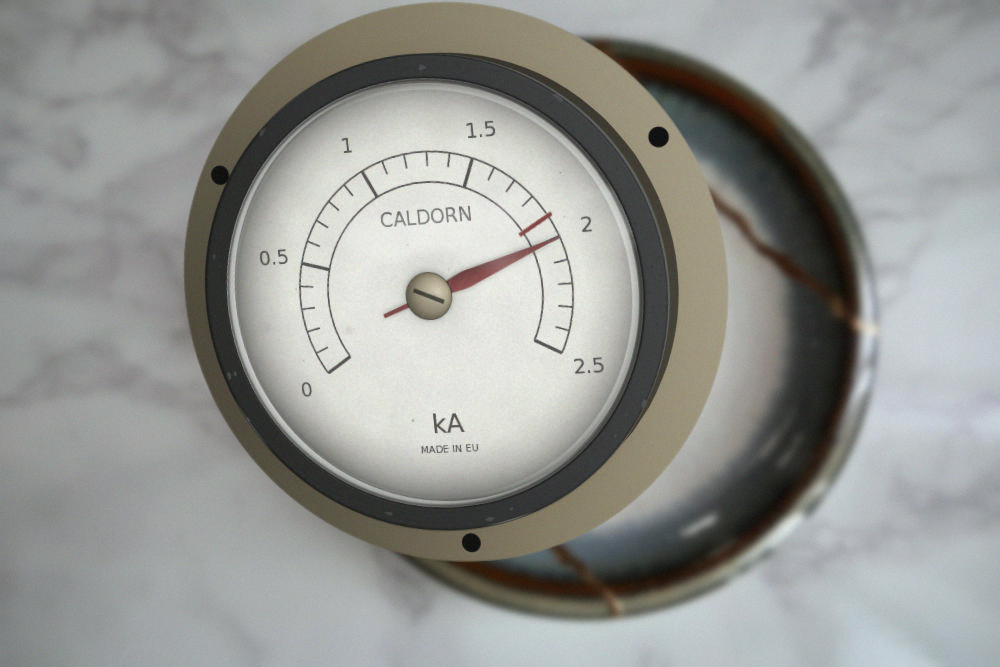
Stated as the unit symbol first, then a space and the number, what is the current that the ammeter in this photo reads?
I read kA 2
